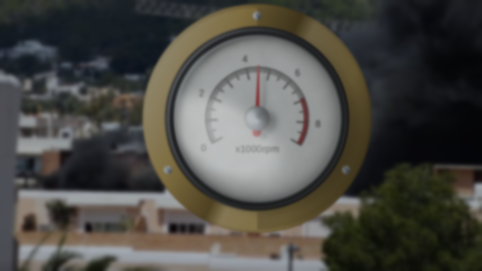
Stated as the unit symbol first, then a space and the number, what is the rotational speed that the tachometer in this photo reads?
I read rpm 4500
